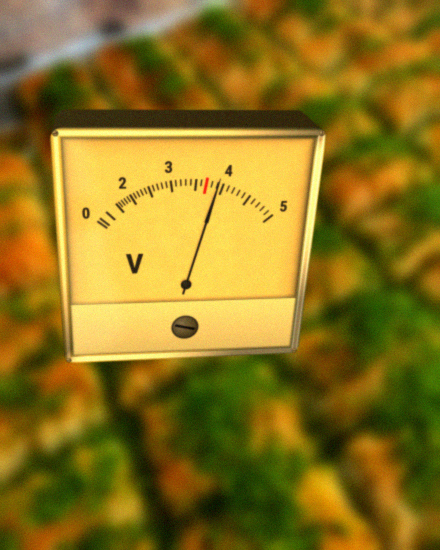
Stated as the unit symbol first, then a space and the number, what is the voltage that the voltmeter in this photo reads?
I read V 3.9
